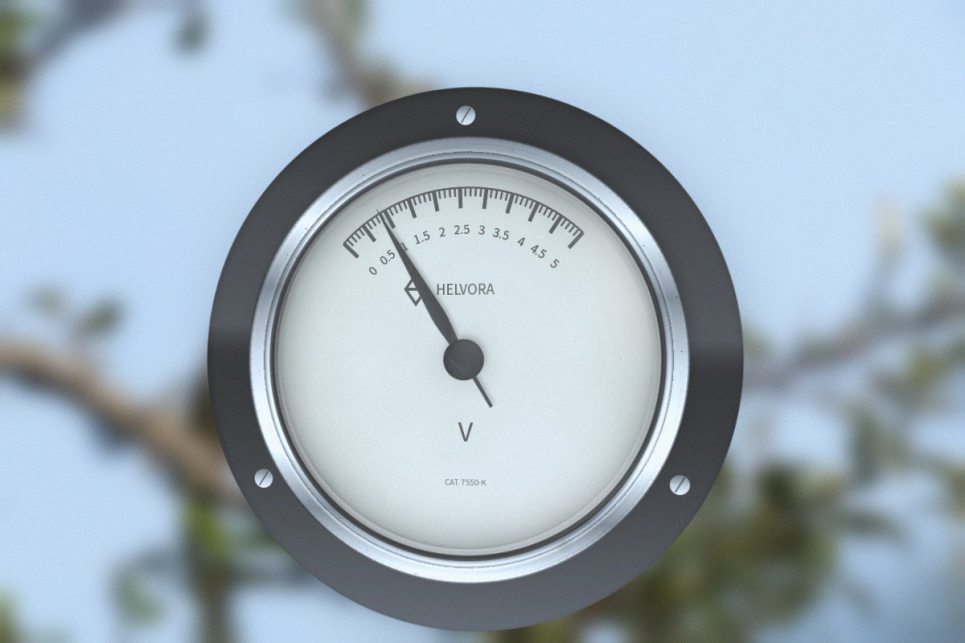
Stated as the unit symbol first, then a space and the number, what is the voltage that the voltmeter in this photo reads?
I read V 0.9
